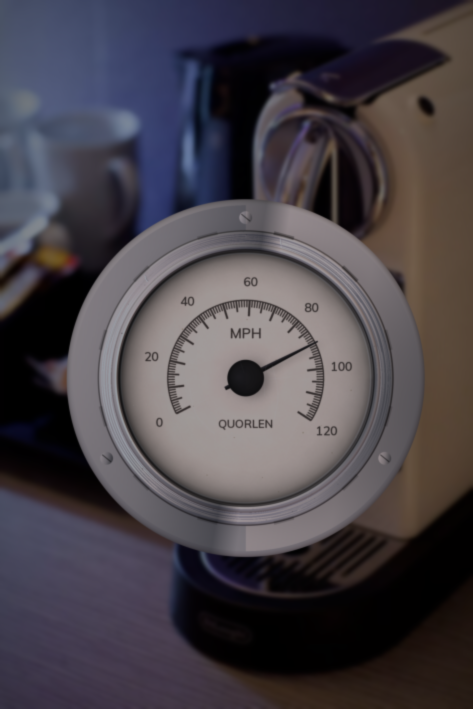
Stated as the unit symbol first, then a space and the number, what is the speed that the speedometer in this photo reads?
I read mph 90
